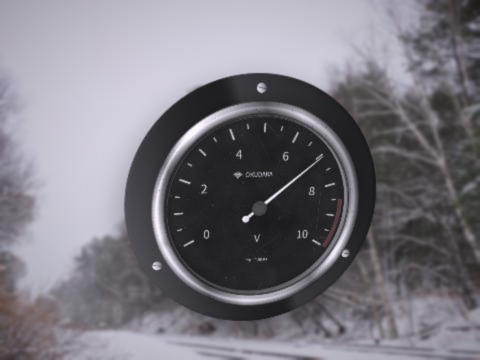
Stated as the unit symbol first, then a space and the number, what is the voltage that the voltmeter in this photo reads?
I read V 7
